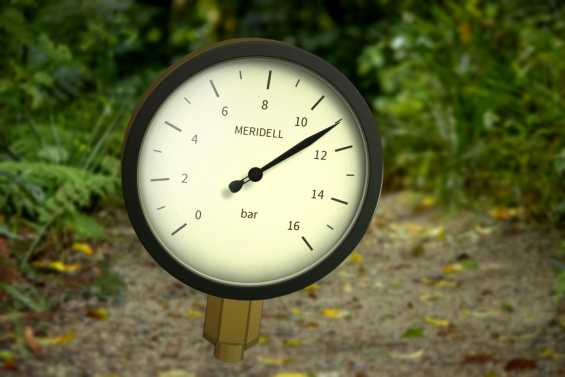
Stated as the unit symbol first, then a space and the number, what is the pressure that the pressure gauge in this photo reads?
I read bar 11
